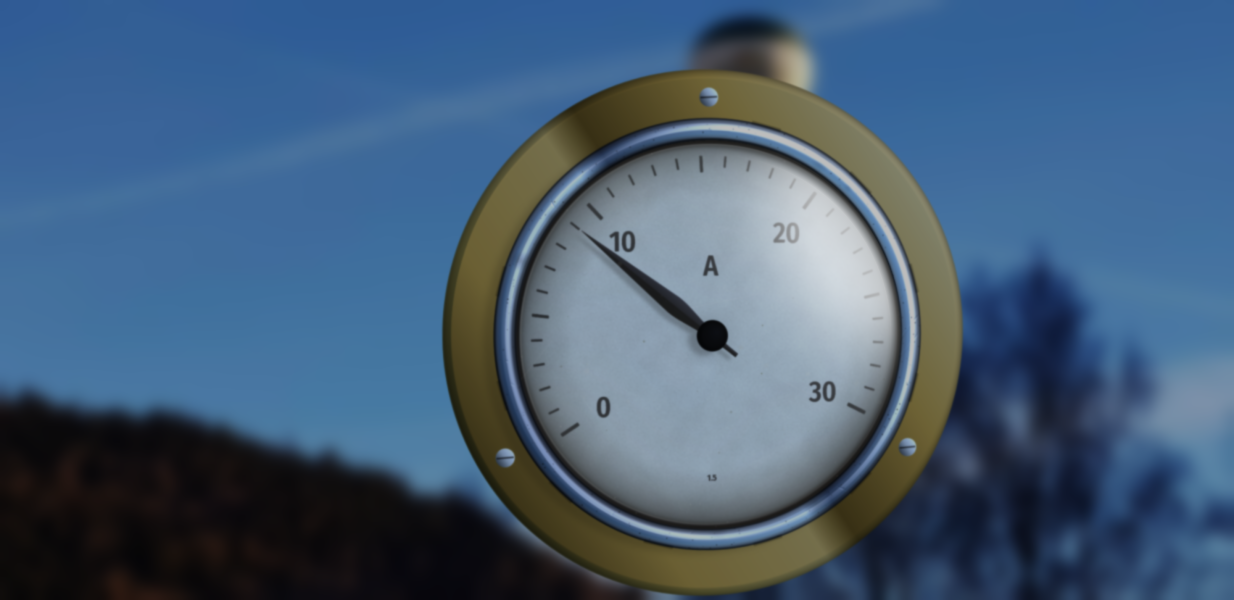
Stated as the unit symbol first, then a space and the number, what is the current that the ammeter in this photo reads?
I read A 9
